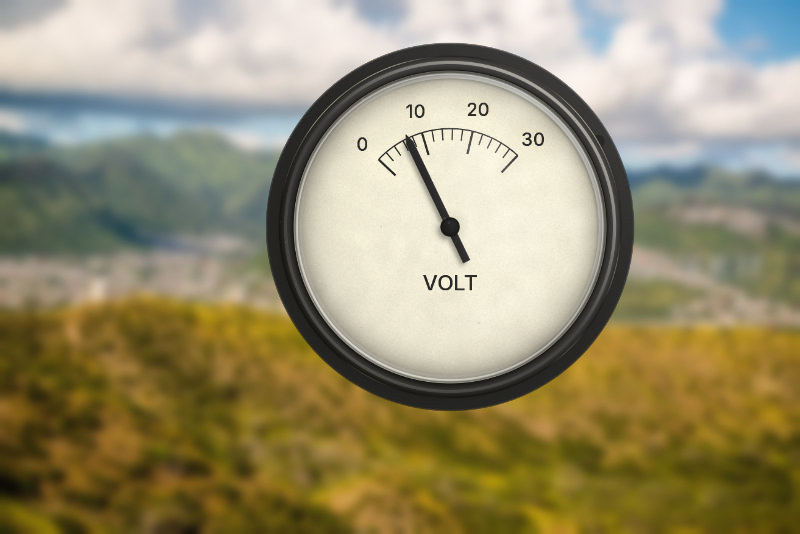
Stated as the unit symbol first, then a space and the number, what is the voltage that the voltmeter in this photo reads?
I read V 7
